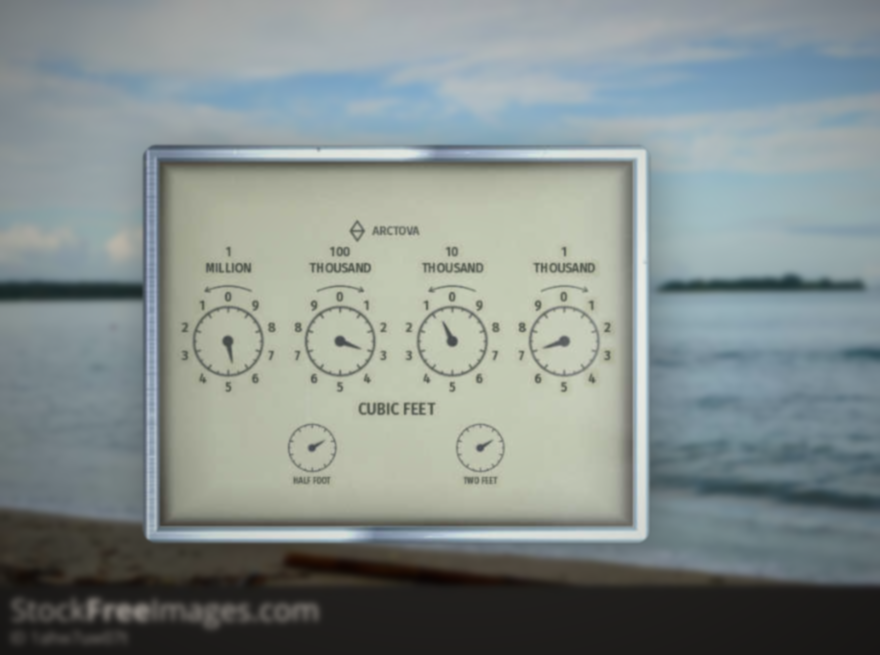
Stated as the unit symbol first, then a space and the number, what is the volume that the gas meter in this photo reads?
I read ft³ 530700
